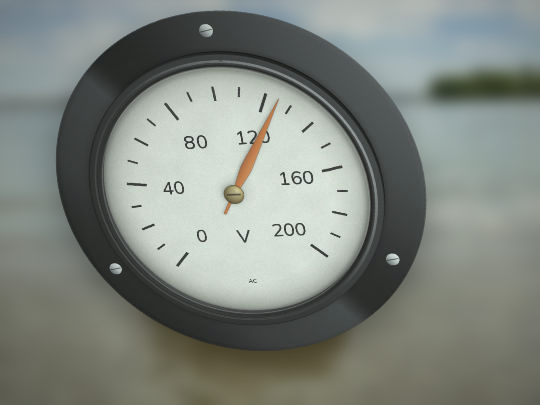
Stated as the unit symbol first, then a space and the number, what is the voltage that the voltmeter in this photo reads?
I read V 125
